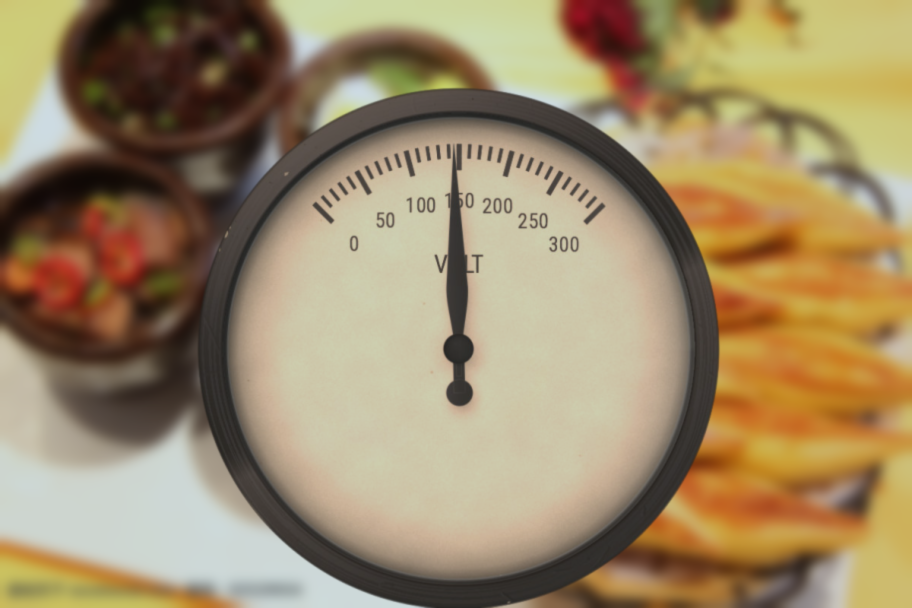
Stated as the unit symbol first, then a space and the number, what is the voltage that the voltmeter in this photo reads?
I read V 145
